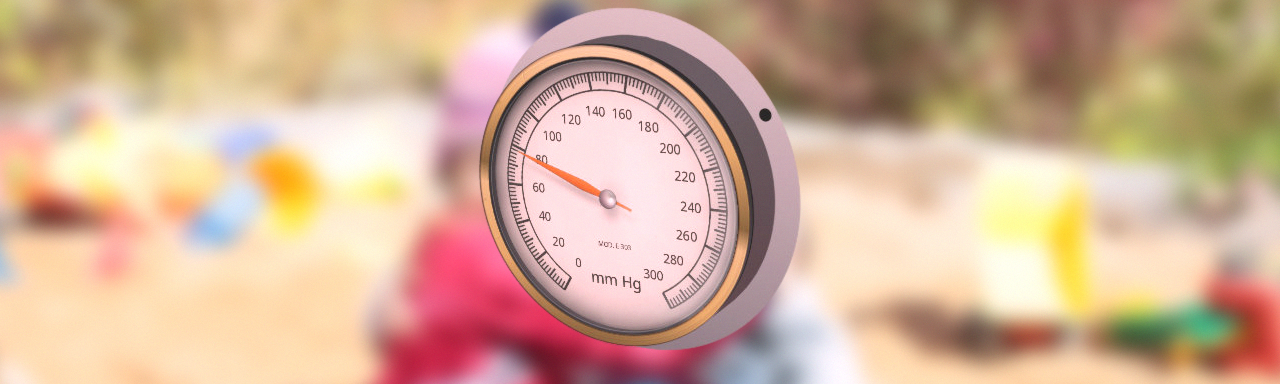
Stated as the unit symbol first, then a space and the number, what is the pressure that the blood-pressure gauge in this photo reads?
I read mmHg 80
